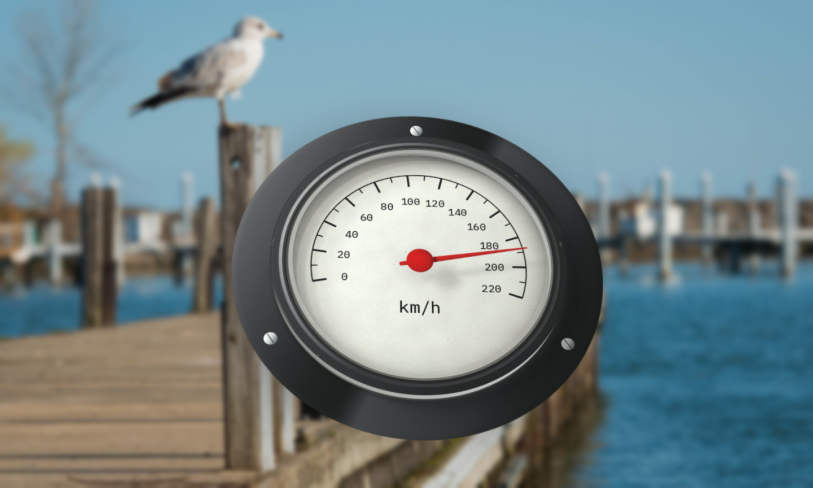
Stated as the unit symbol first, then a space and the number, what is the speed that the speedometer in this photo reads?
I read km/h 190
